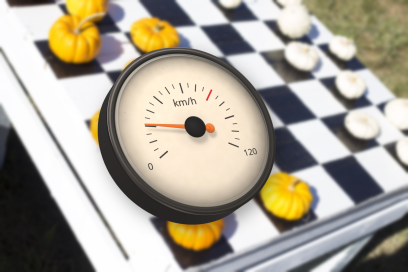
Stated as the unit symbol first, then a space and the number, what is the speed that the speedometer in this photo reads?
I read km/h 20
